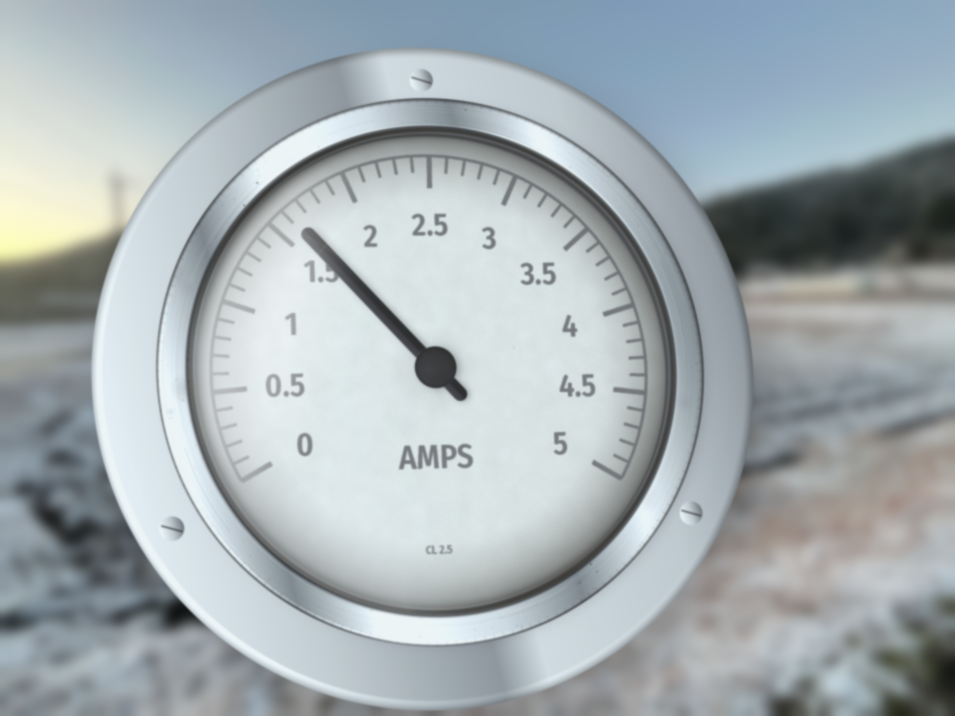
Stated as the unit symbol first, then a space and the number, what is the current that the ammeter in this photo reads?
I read A 1.6
